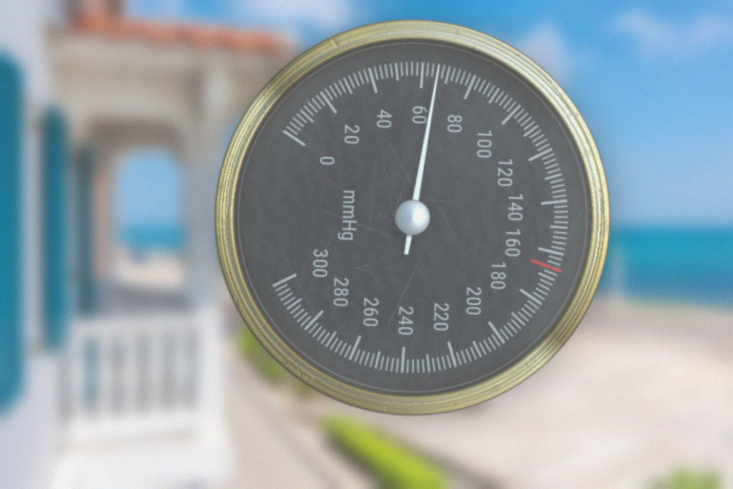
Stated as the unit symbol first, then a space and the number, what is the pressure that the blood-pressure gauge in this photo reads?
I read mmHg 66
